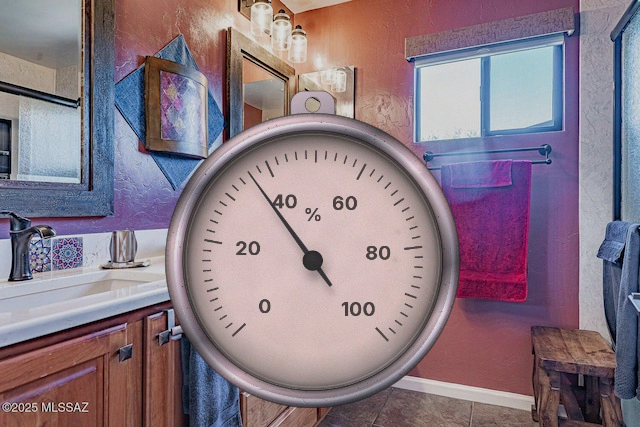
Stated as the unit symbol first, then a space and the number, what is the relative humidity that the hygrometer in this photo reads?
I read % 36
